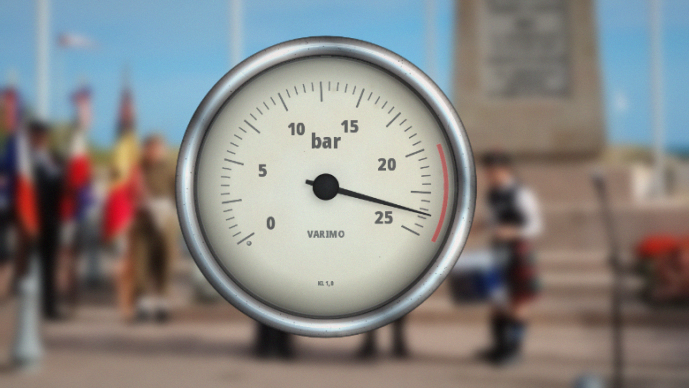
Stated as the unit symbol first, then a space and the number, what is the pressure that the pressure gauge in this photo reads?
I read bar 23.75
